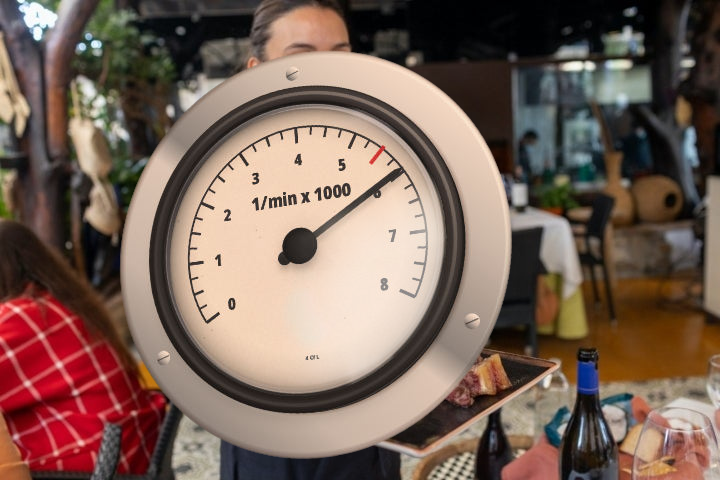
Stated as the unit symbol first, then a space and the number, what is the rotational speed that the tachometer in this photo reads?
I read rpm 6000
